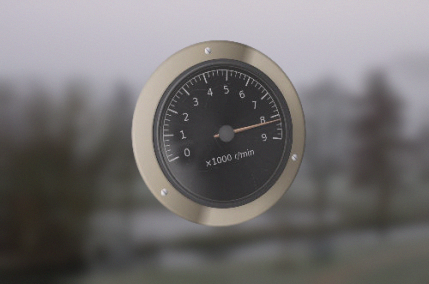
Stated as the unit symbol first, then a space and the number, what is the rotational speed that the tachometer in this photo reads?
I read rpm 8200
